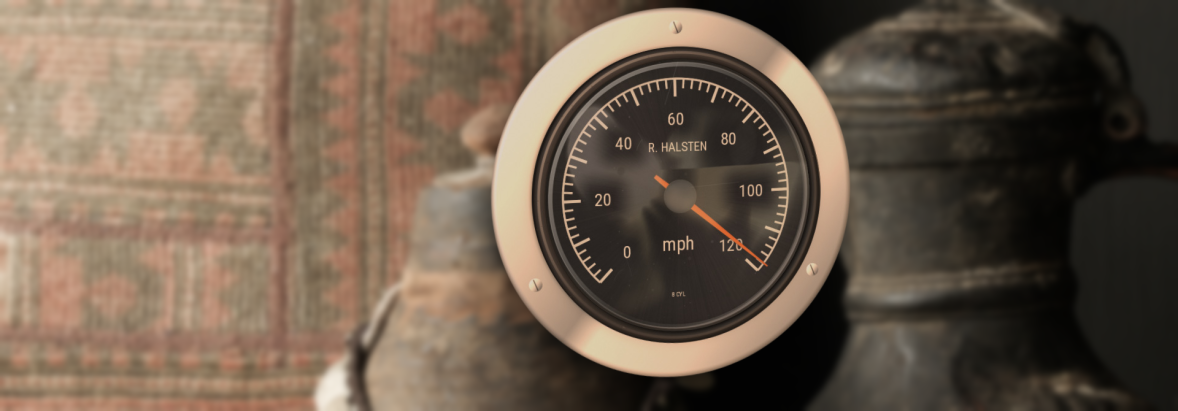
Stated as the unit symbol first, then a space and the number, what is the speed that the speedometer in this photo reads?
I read mph 118
